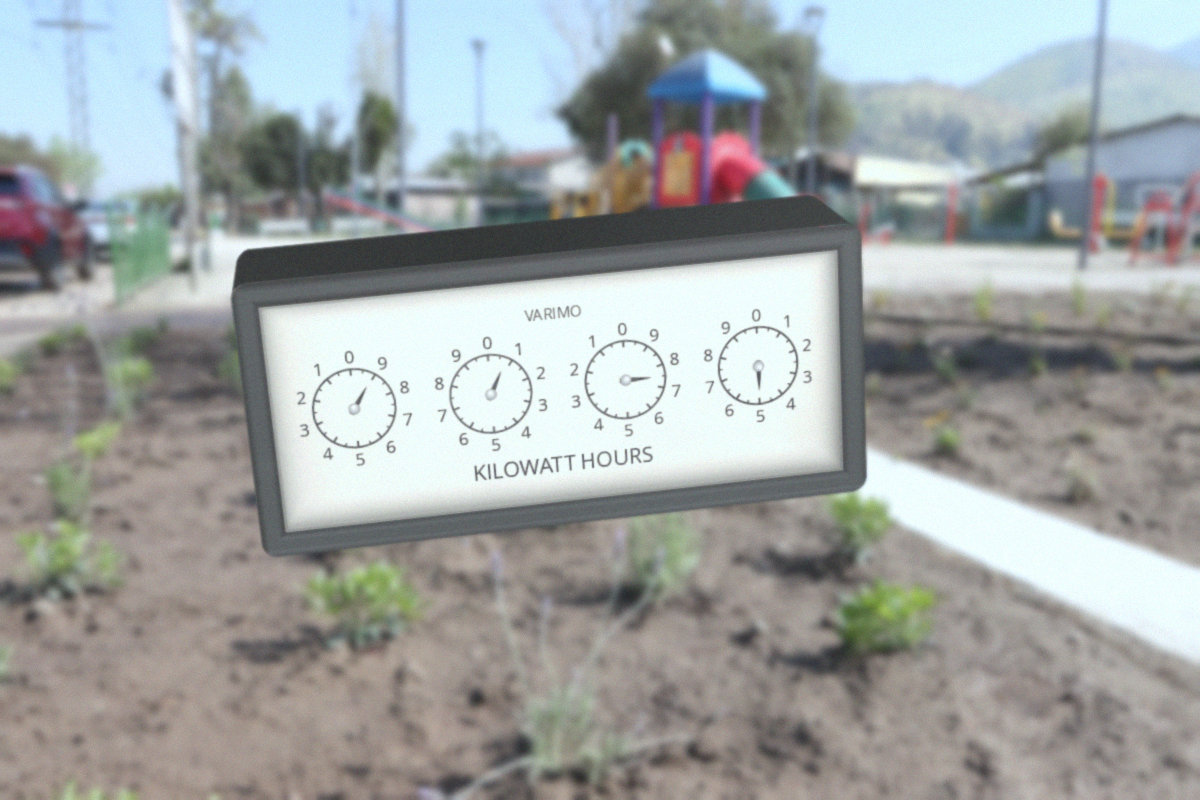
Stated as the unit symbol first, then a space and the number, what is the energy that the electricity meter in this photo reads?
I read kWh 9075
